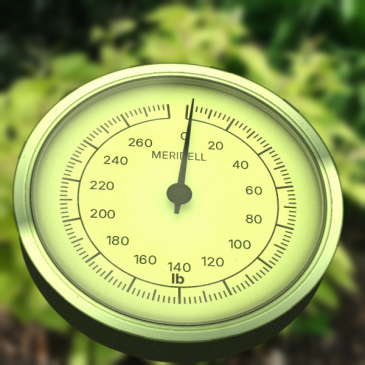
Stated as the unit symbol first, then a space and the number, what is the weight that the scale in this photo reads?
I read lb 2
